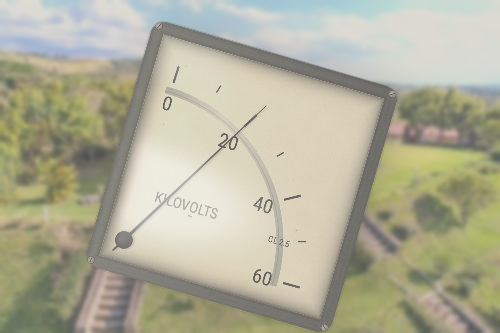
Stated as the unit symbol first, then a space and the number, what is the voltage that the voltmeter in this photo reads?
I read kV 20
